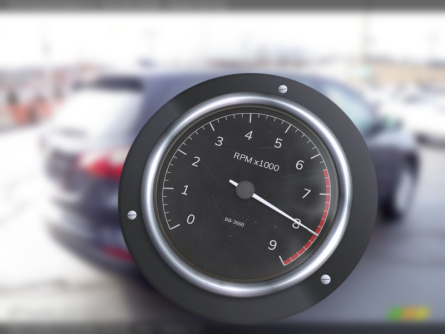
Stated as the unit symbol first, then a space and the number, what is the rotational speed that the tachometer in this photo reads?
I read rpm 8000
